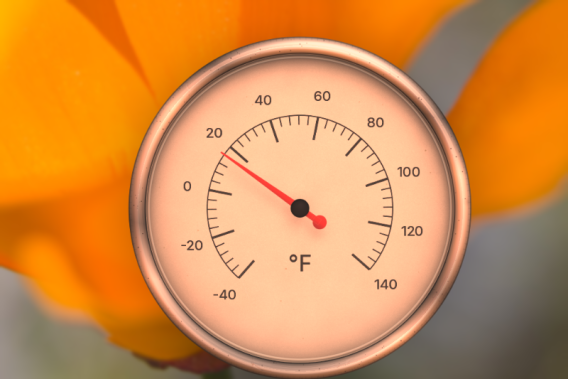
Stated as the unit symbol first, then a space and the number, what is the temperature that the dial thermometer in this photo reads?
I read °F 16
